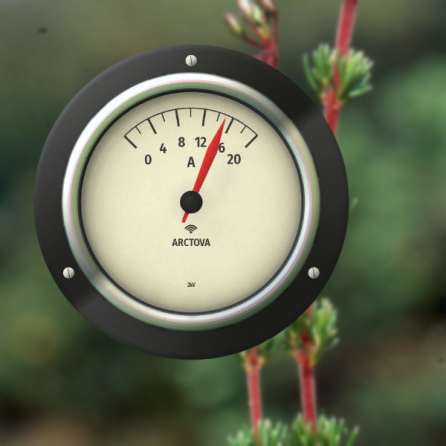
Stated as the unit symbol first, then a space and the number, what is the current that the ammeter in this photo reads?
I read A 15
